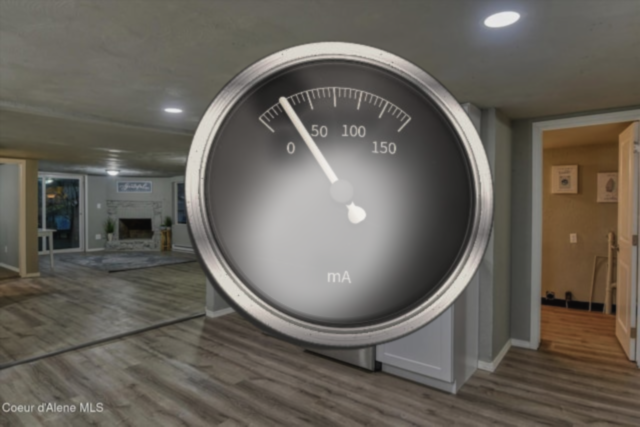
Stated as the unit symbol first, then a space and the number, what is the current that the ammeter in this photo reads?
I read mA 25
